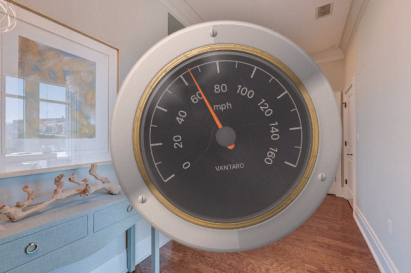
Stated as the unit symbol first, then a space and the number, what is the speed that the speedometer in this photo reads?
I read mph 65
